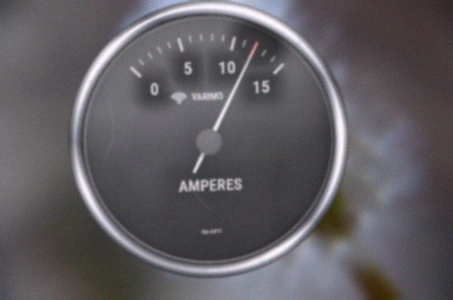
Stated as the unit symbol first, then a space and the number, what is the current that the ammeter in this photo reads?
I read A 12
